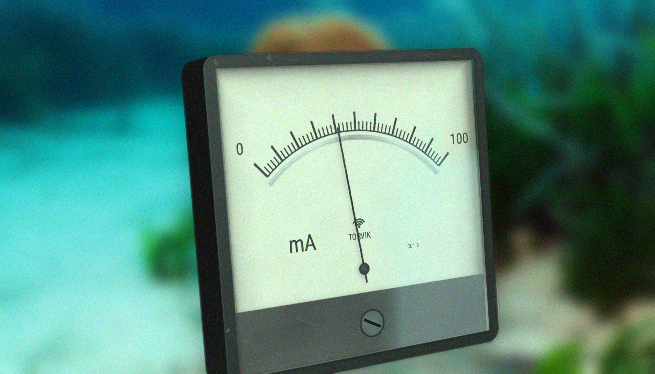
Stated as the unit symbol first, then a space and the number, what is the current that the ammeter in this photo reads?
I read mA 40
